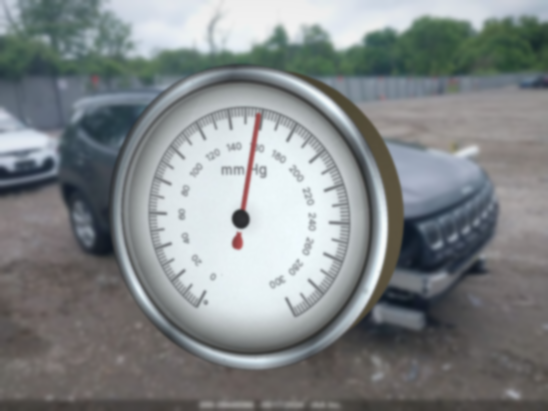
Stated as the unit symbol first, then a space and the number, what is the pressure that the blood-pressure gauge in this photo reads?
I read mmHg 160
